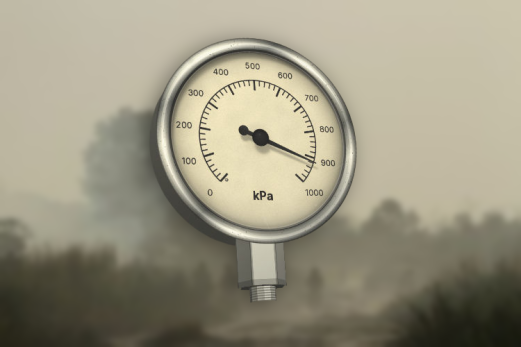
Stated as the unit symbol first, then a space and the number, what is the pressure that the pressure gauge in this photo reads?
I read kPa 920
